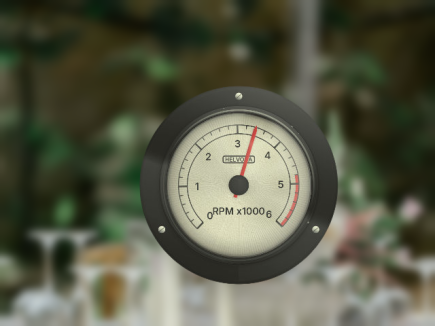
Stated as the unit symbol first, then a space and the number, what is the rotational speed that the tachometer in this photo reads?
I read rpm 3400
